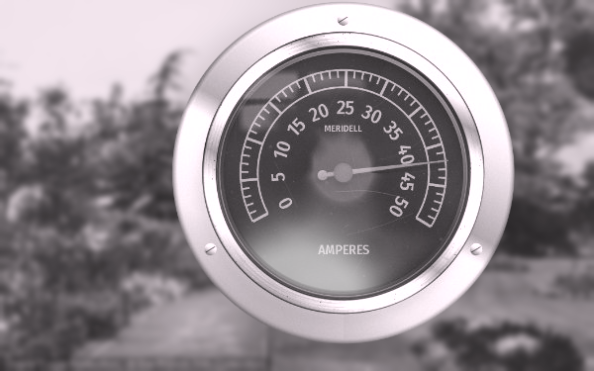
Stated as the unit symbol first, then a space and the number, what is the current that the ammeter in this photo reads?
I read A 42
